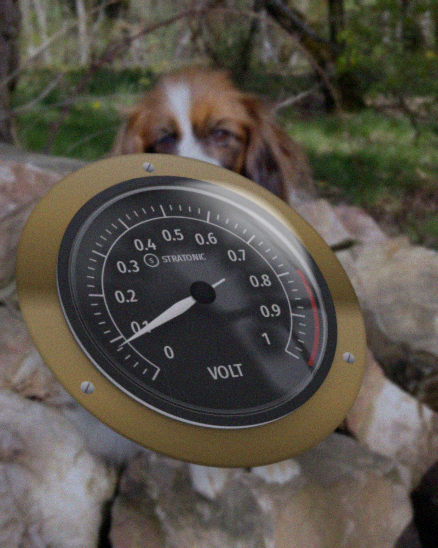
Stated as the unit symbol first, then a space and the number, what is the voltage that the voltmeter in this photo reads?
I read V 0.08
